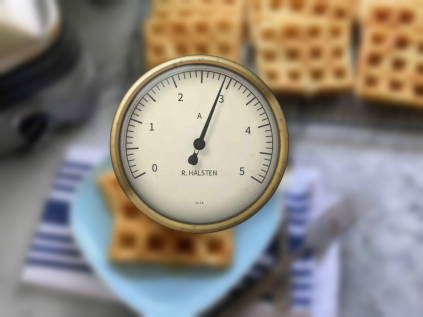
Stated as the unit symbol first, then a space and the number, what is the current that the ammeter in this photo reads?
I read A 2.9
